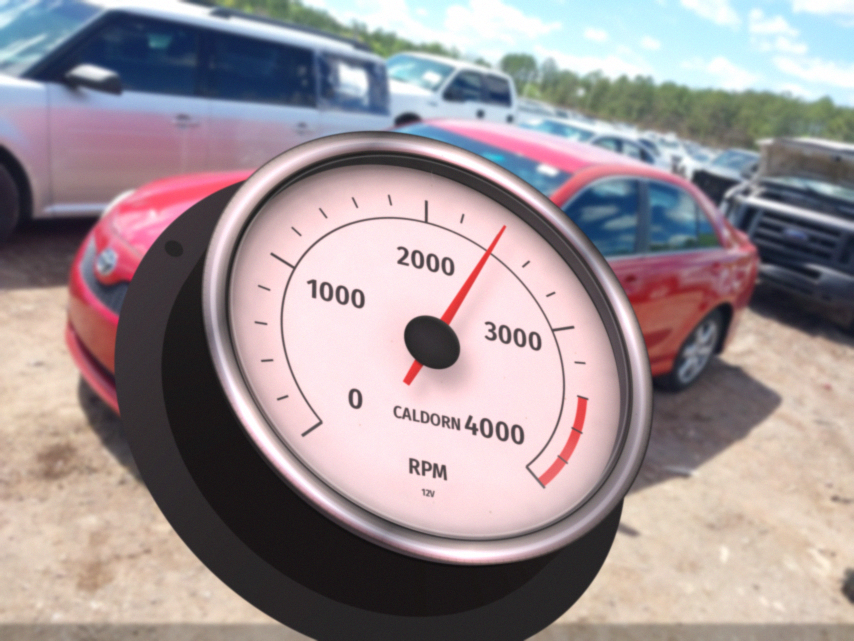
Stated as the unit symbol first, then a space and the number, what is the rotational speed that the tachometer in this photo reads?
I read rpm 2400
